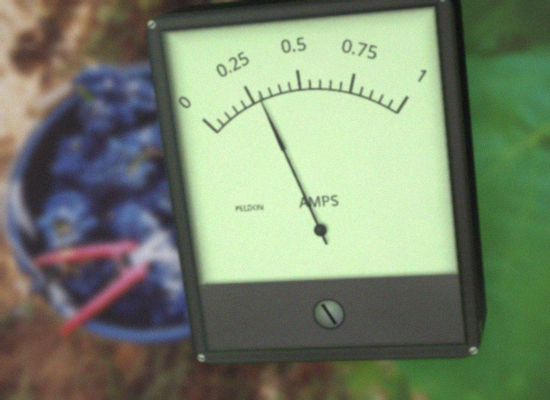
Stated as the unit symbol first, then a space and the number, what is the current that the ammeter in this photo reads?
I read A 0.3
